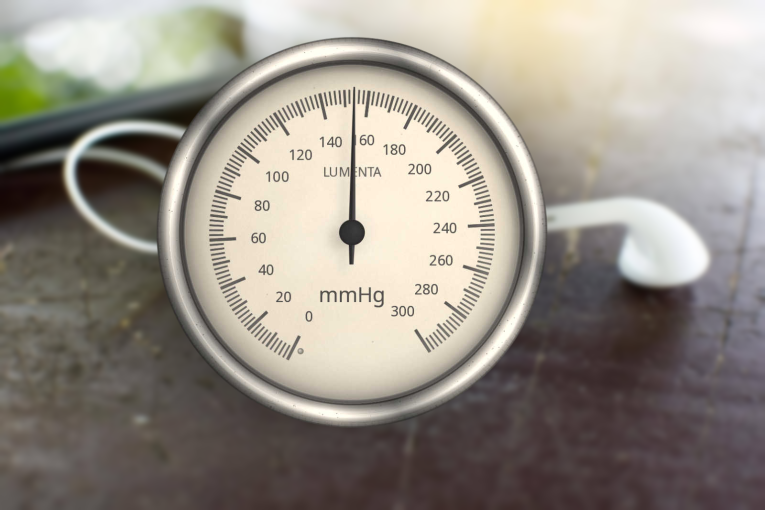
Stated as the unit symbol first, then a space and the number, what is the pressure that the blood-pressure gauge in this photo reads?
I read mmHg 154
